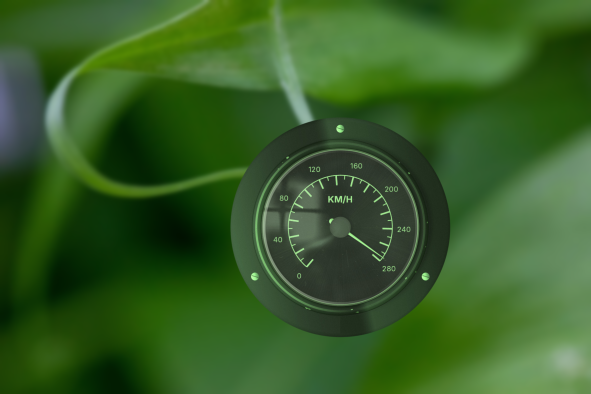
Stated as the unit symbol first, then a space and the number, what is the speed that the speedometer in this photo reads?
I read km/h 275
